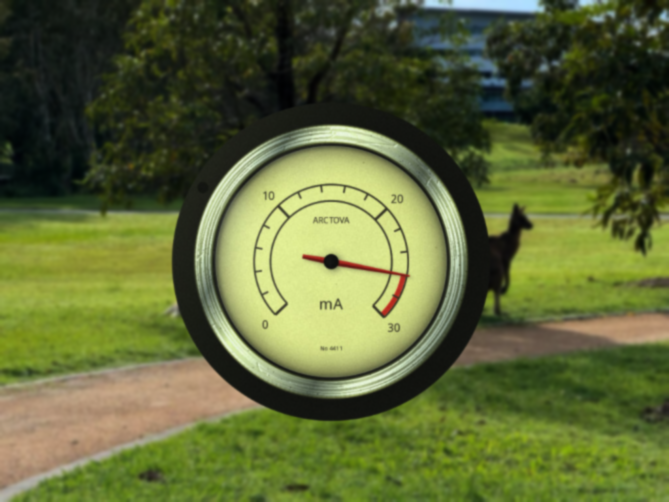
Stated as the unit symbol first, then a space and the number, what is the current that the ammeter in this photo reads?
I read mA 26
